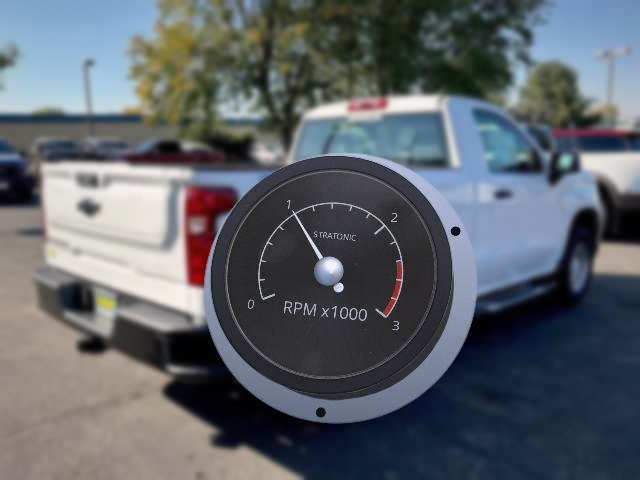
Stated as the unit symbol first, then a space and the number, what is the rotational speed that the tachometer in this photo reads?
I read rpm 1000
